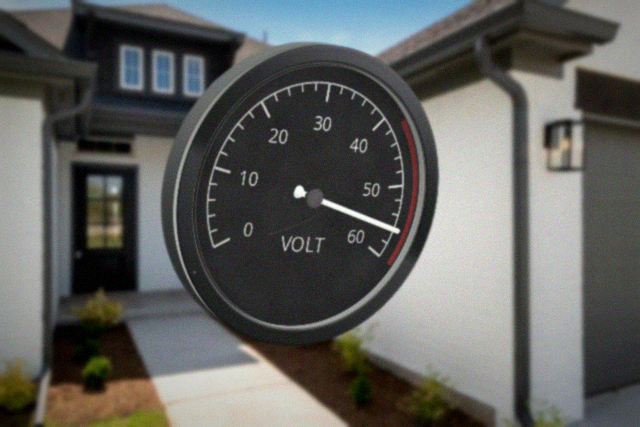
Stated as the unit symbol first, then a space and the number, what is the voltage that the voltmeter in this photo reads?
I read V 56
